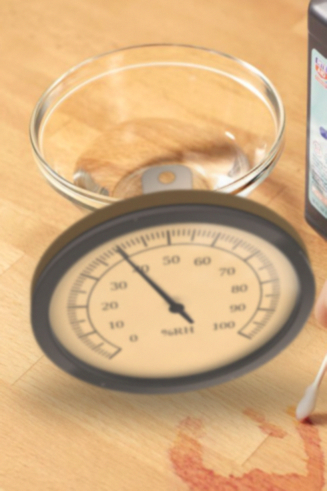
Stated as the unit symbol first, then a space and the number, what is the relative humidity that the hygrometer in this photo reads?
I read % 40
